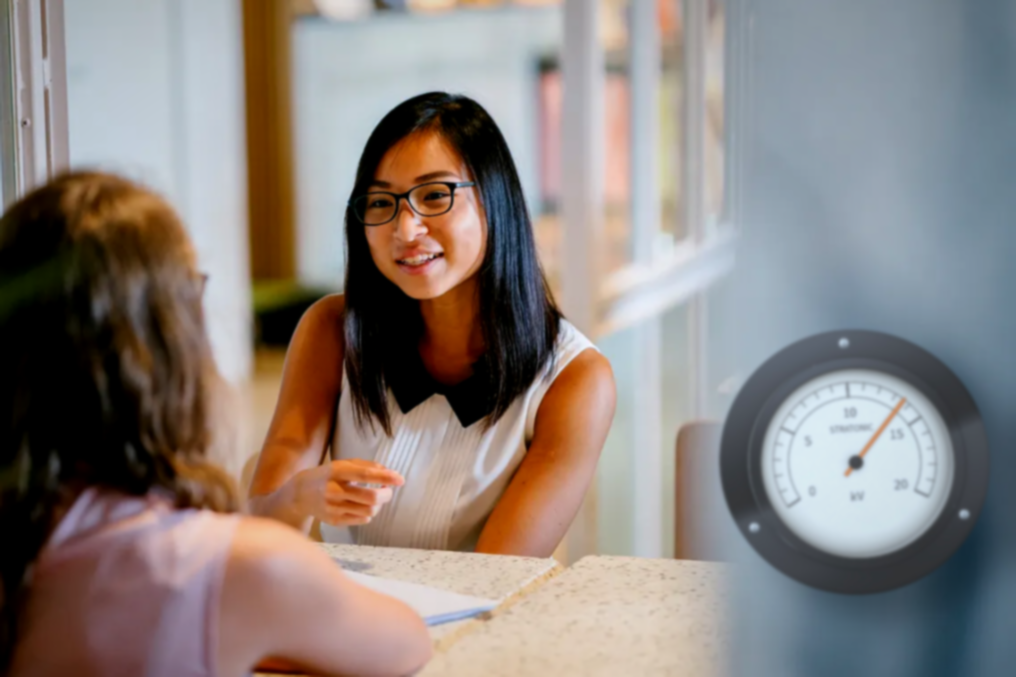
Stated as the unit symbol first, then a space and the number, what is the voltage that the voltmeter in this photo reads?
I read kV 13.5
